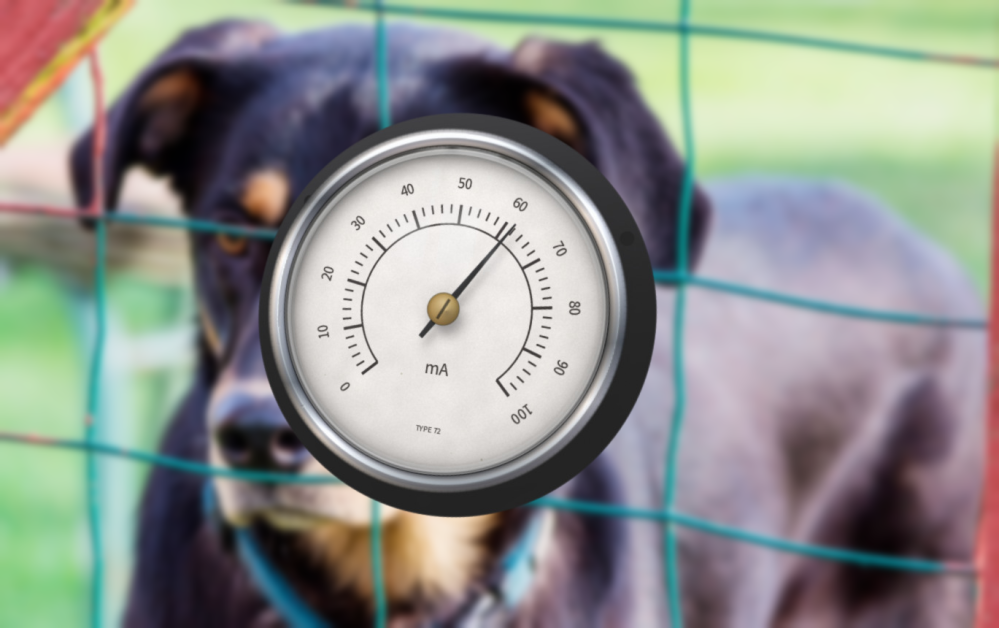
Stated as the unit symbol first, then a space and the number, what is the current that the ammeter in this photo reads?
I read mA 62
